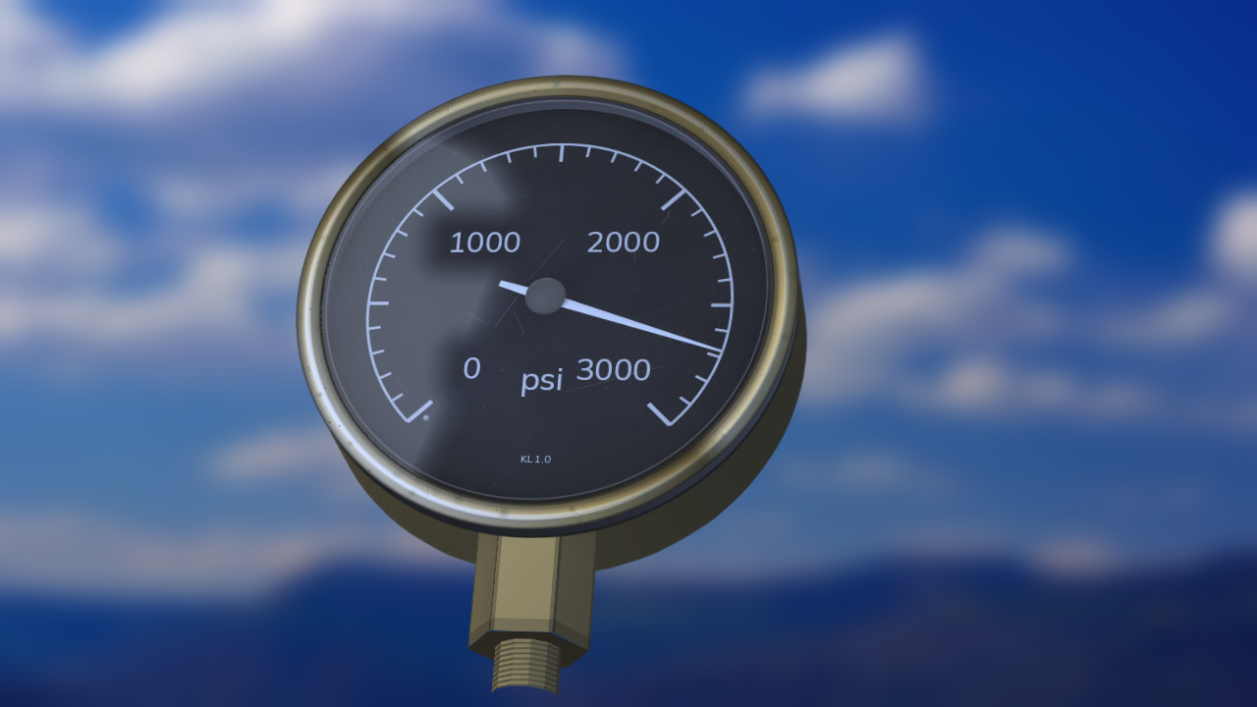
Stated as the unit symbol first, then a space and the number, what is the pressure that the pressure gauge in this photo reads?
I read psi 2700
